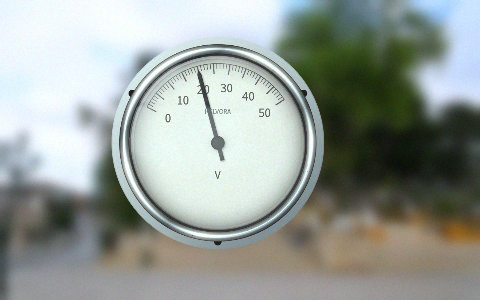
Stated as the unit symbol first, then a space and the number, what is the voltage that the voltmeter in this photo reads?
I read V 20
